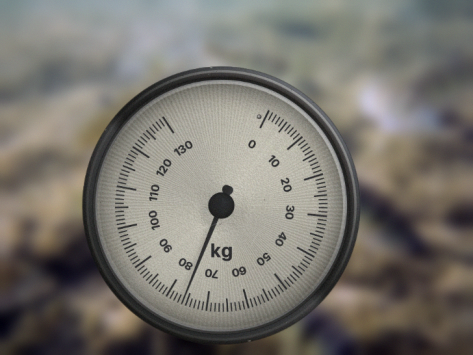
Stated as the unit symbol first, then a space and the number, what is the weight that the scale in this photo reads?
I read kg 76
